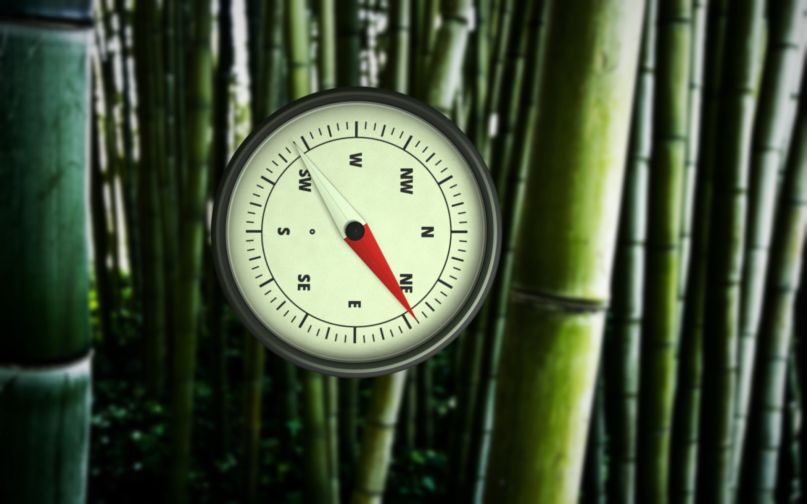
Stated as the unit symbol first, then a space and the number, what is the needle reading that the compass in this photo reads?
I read ° 55
